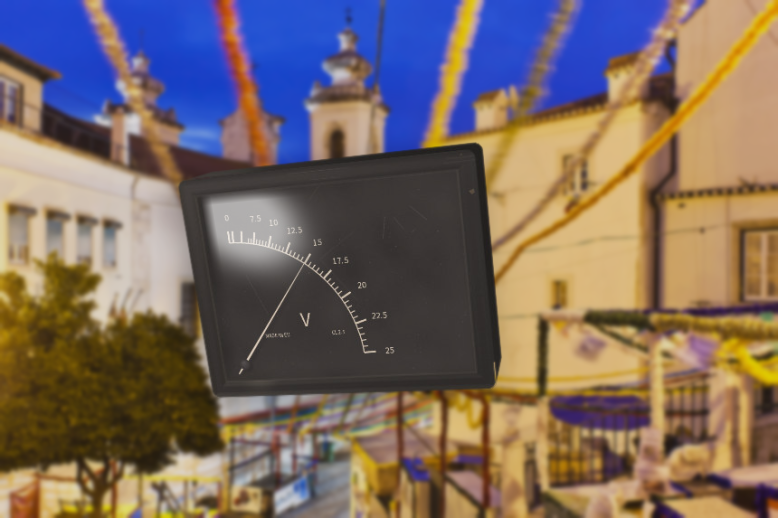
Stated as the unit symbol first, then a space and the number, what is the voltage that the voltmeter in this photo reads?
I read V 15
